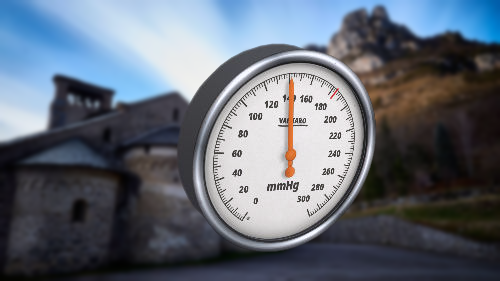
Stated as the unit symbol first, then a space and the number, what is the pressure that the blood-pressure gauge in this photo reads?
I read mmHg 140
